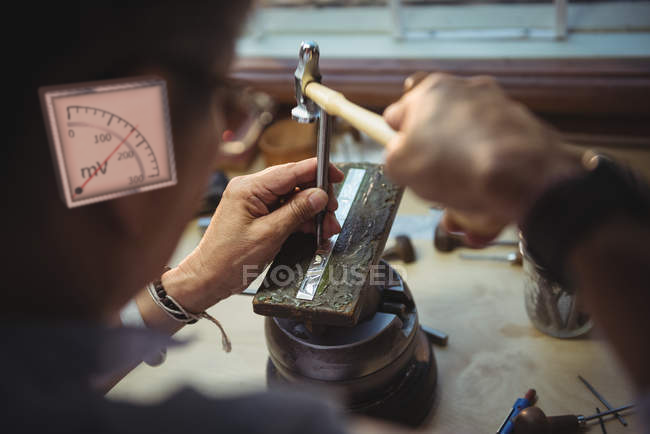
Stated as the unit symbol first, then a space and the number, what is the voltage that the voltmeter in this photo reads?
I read mV 160
